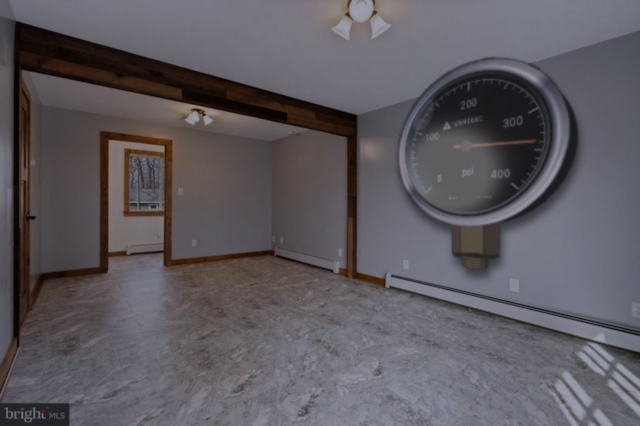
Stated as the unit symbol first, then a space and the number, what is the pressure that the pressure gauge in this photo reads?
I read psi 340
